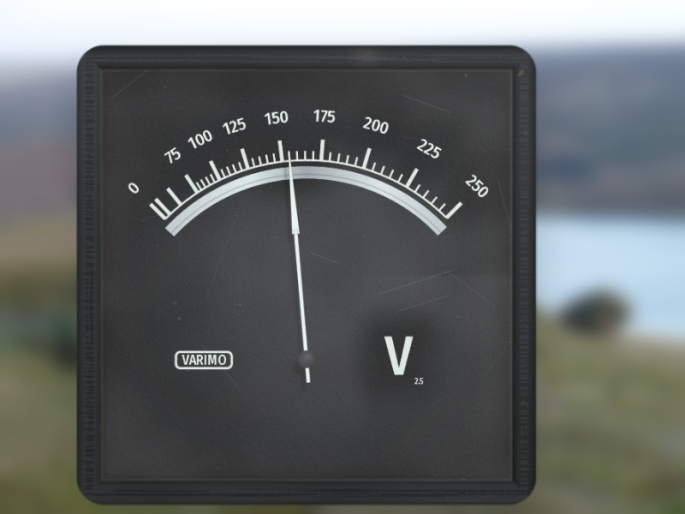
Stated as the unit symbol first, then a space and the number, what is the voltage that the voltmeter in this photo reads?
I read V 155
